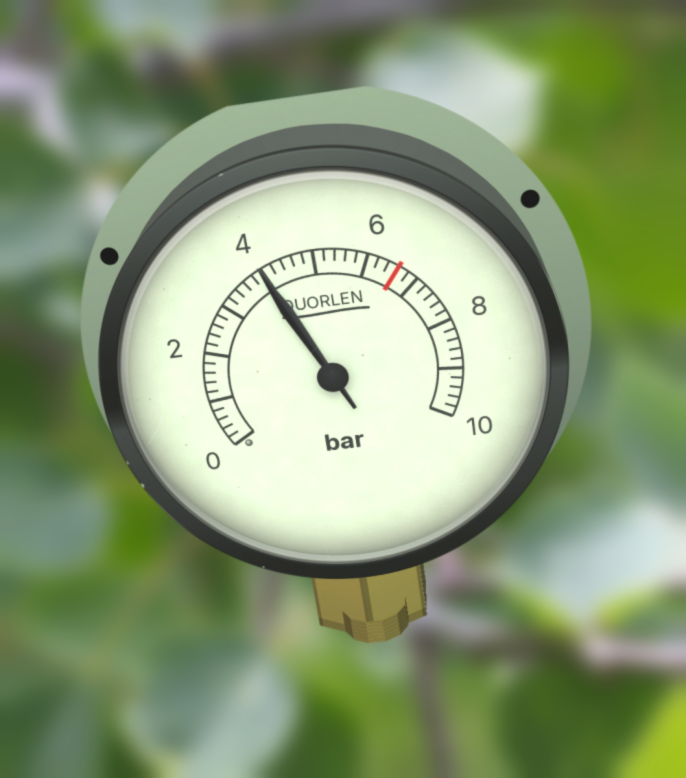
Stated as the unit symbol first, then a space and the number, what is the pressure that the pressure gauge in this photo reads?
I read bar 4
